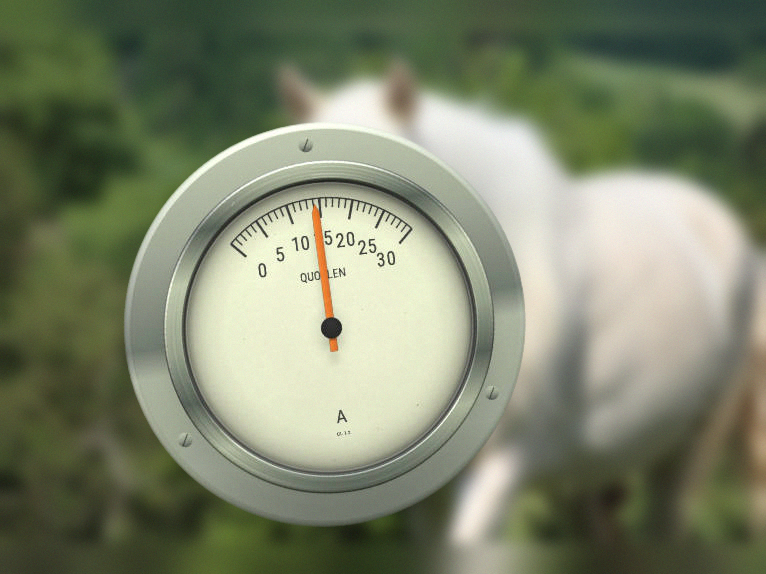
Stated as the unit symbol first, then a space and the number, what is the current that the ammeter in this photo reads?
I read A 14
